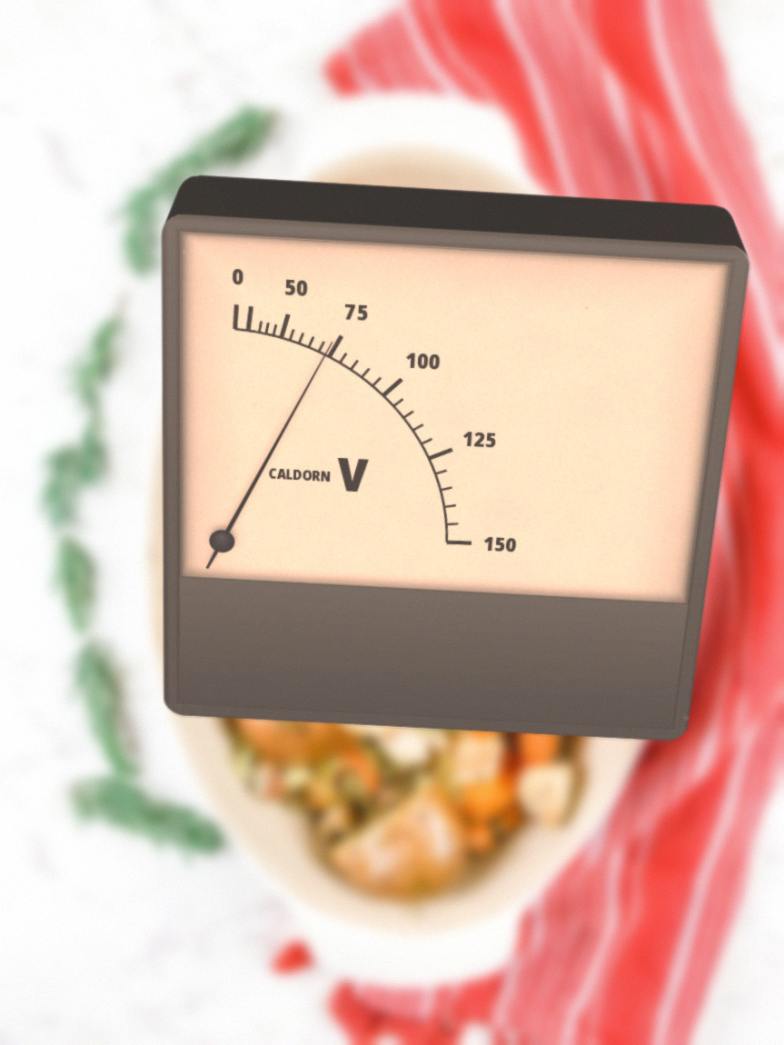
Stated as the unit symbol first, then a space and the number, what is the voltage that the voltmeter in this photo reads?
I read V 72.5
